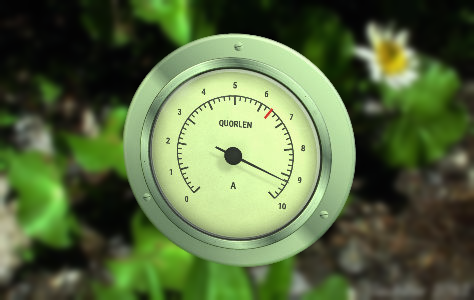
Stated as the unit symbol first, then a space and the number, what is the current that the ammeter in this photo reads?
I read A 9.2
